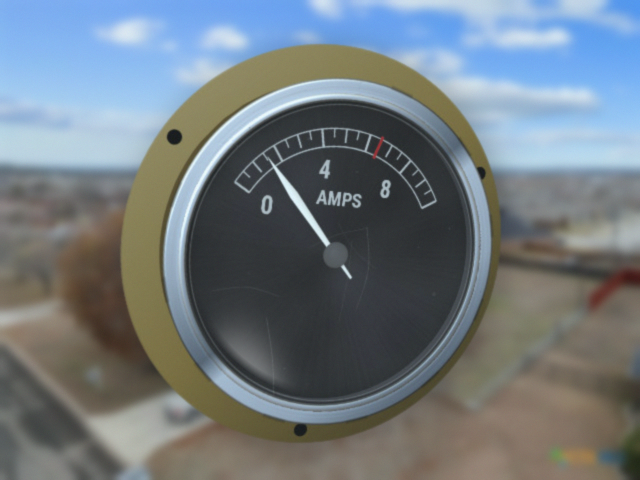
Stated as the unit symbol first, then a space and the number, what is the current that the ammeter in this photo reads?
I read A 1.5
